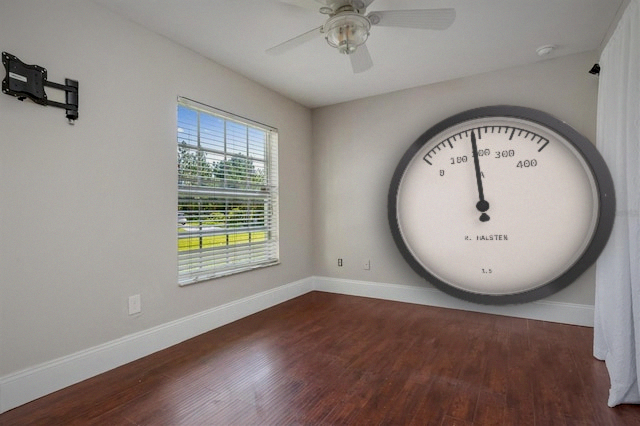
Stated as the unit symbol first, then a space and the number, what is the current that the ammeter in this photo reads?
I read A 180
